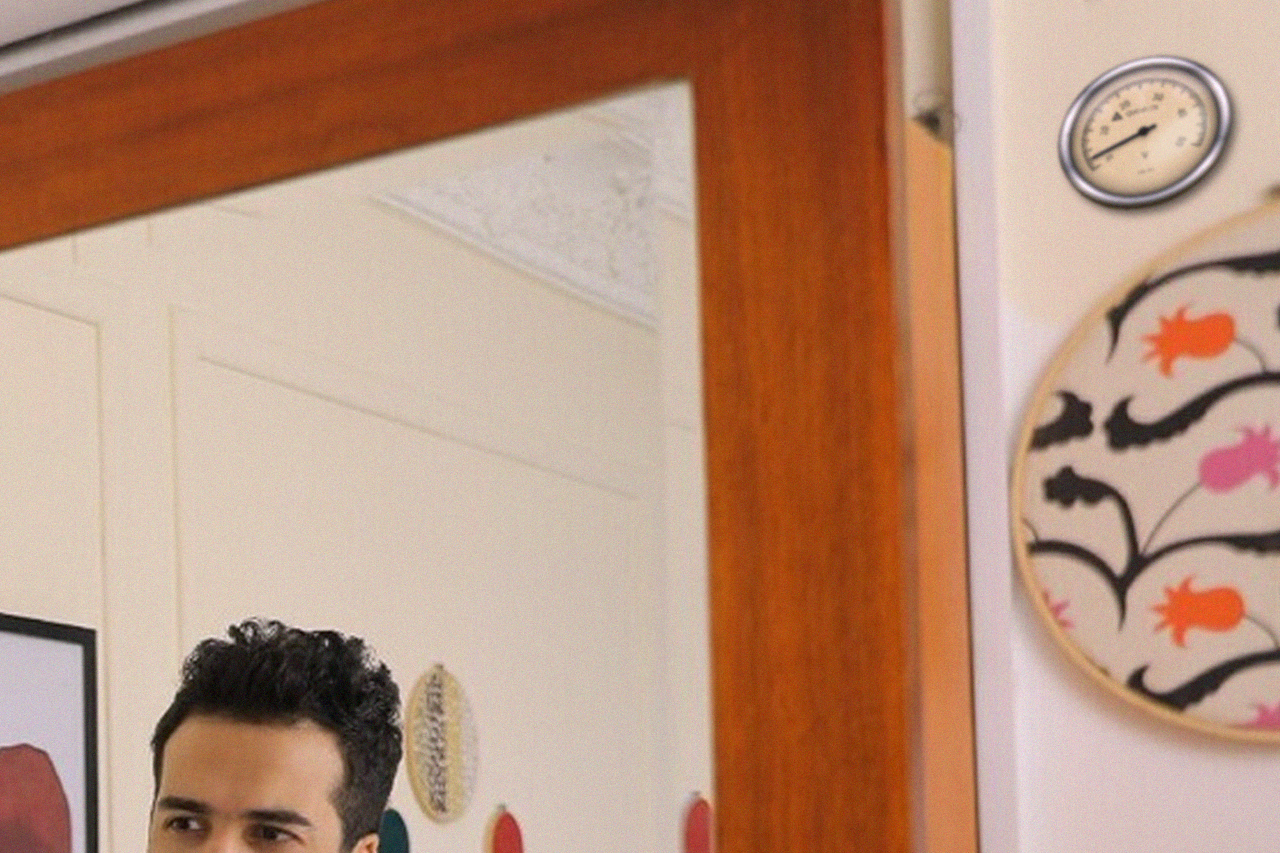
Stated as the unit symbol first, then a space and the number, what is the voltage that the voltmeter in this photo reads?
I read V 2.5
